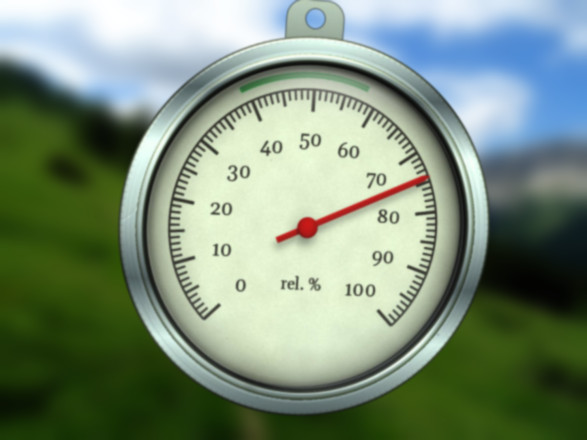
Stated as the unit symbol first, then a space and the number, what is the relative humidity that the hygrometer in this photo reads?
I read % 74
